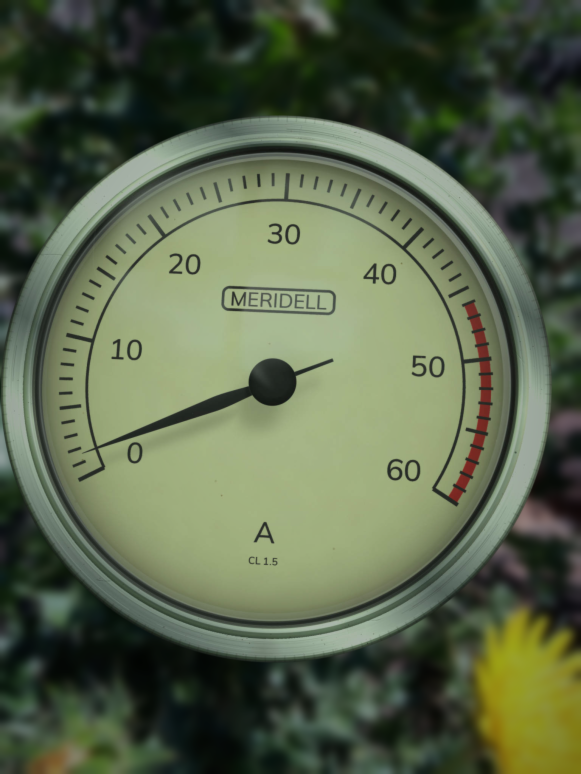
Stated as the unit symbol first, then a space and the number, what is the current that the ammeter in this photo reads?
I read A 1.5
